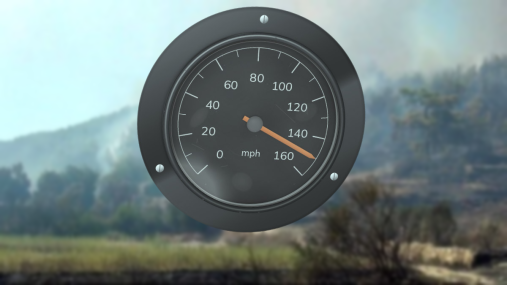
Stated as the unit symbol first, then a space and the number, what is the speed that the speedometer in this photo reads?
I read mph 150
